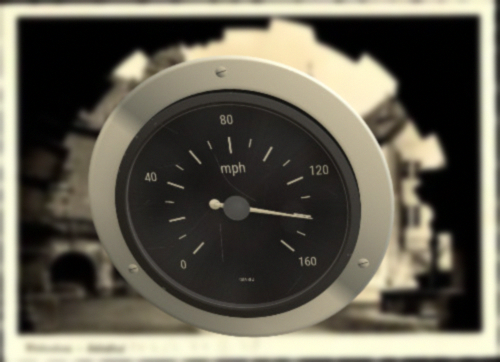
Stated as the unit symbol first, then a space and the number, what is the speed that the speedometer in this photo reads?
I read mph 140
